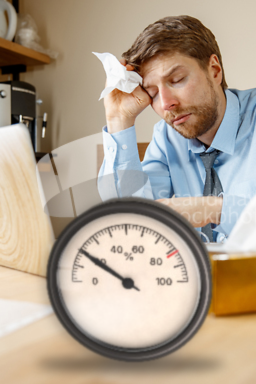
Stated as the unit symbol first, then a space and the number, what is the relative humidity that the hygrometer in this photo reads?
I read % 20
